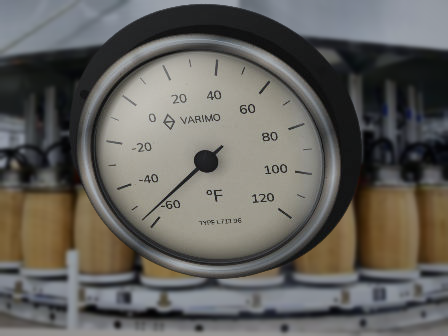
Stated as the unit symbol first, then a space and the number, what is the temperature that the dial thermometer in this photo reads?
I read °F -55
